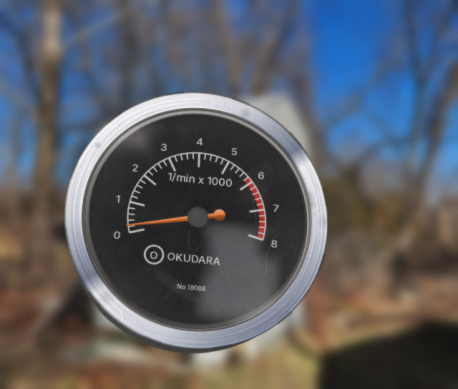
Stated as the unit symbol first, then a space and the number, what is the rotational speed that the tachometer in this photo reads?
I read rpm 200
